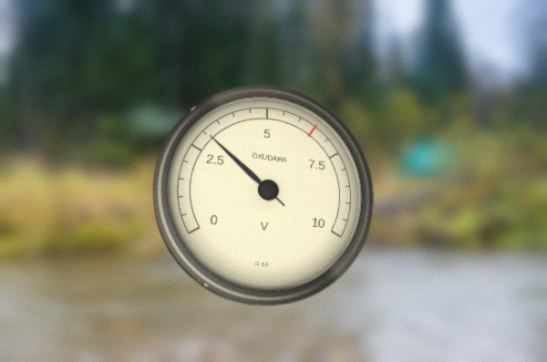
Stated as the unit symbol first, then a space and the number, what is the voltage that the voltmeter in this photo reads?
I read V 3
